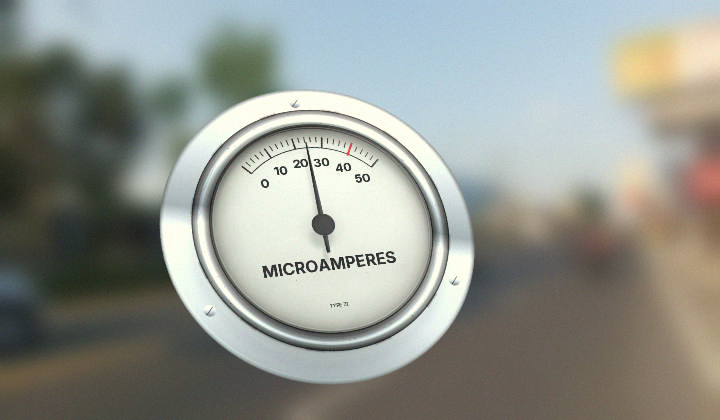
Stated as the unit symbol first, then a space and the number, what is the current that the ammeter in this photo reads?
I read µA 24
